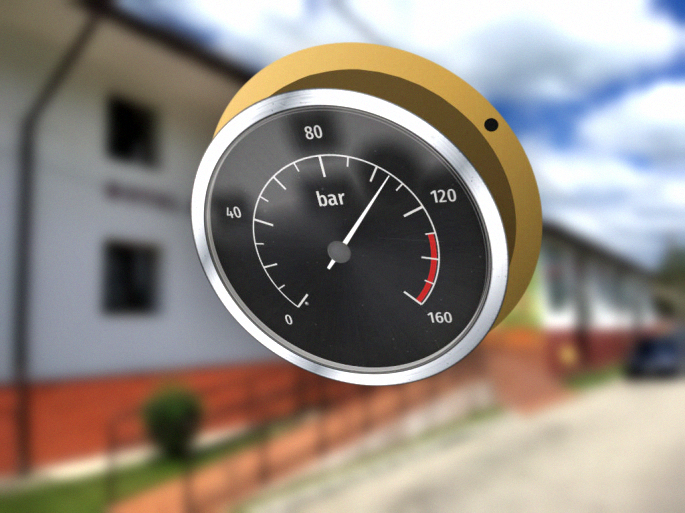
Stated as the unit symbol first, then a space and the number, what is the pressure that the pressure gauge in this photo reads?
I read bar 105
